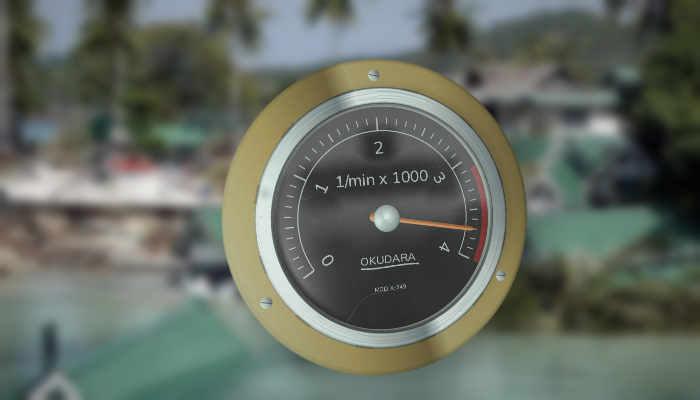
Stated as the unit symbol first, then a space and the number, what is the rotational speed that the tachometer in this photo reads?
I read rpm 3700
